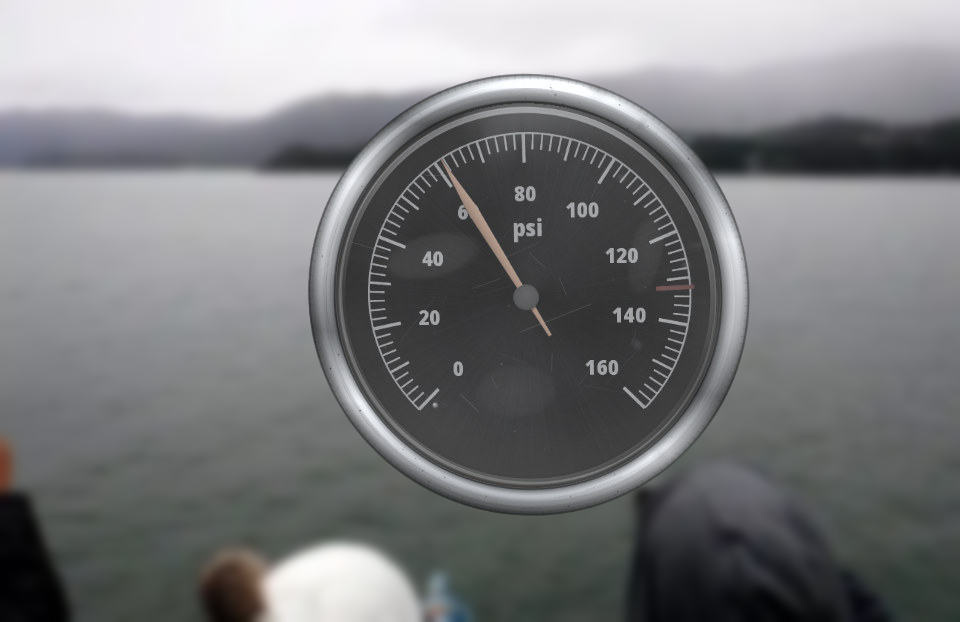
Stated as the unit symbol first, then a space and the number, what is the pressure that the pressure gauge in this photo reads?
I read psi 62
